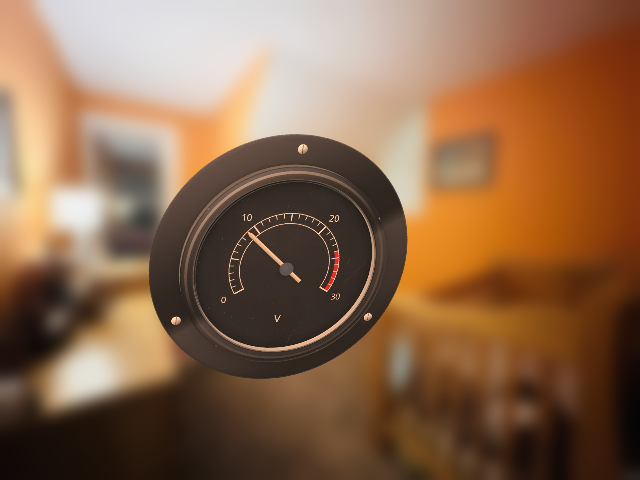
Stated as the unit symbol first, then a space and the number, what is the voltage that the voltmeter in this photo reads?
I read V 9
